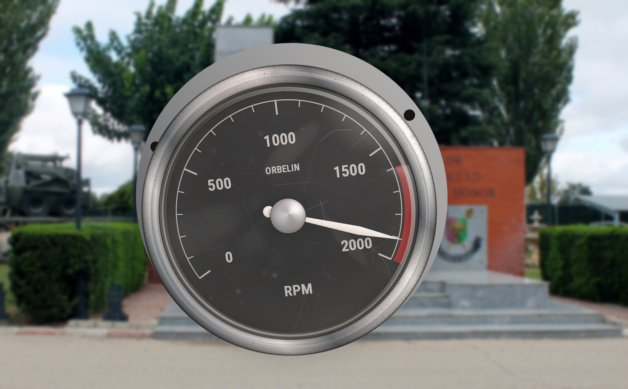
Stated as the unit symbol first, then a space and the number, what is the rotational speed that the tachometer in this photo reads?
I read rpm 1900
